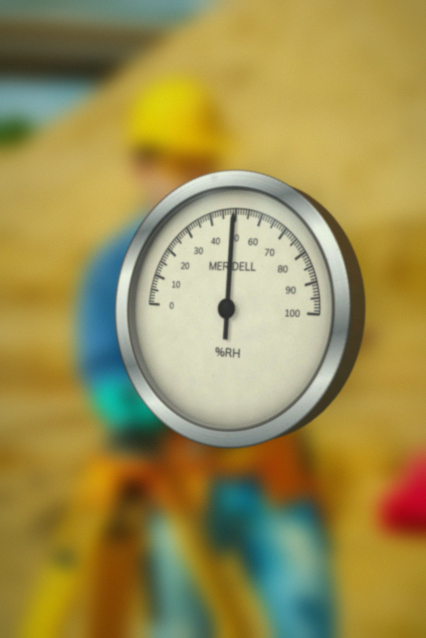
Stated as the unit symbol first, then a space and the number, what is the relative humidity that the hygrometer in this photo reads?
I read % 50
